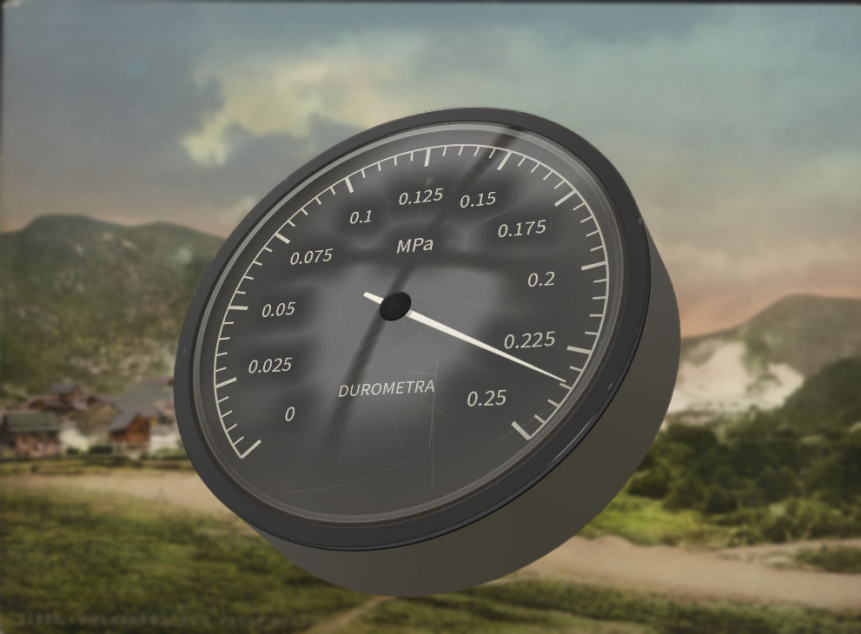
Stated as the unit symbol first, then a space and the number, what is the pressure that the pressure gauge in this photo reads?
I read MPa 0.235
